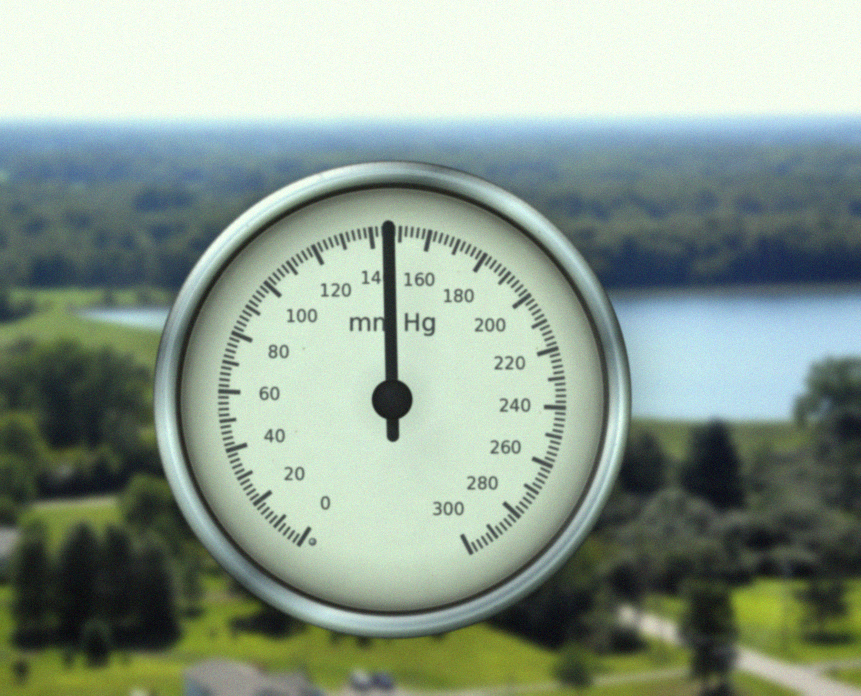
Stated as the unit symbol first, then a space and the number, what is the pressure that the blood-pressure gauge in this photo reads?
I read mmHg 146
